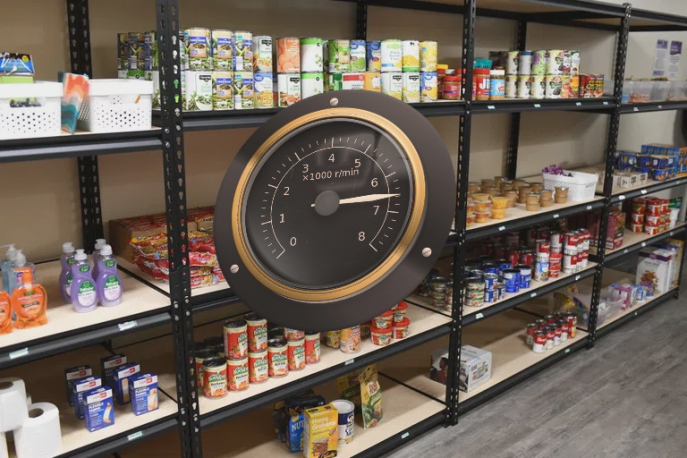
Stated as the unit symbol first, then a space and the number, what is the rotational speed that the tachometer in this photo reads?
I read rpm 6600
